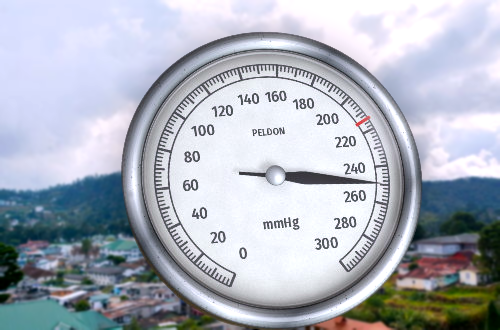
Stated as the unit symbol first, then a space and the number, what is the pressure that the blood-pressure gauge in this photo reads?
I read mmHg 250
